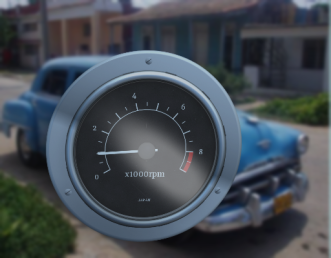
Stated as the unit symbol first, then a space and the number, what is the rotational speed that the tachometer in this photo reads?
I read rpm 1000
